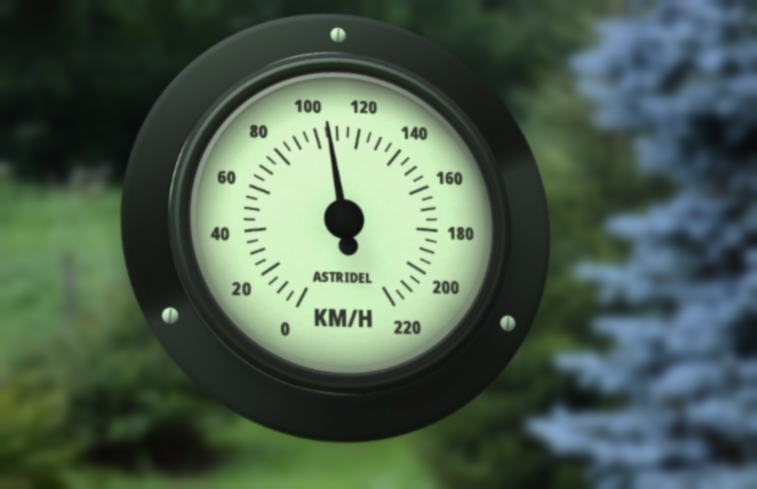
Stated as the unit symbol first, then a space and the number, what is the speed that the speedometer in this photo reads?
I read km/h 105
